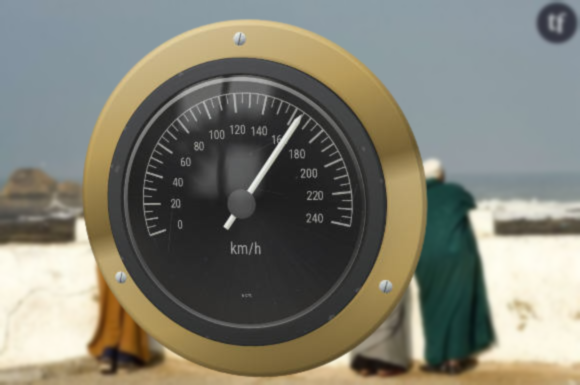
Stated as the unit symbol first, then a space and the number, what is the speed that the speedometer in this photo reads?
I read km/h 165
